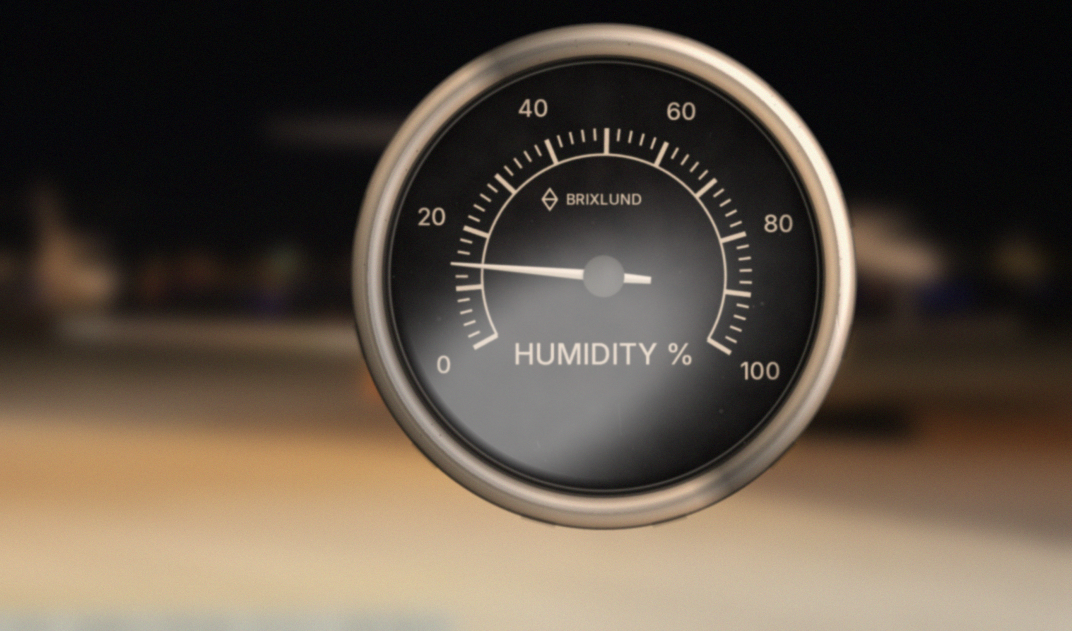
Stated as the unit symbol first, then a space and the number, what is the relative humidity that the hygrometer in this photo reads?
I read % 14
